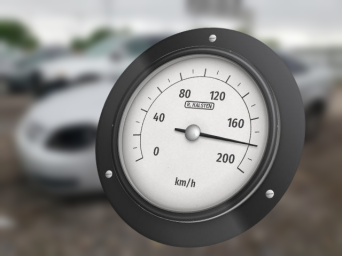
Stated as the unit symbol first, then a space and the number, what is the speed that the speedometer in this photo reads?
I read km/h 180
